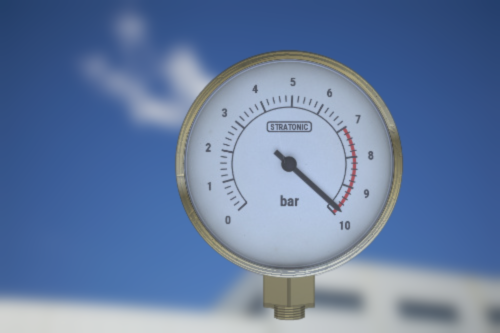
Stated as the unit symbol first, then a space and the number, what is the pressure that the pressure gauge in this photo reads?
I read bar 9.8
